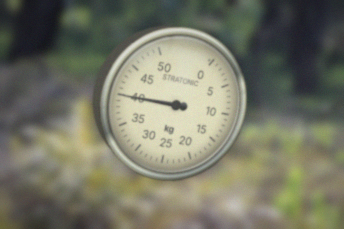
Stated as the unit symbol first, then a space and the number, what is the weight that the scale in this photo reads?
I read kg 40
